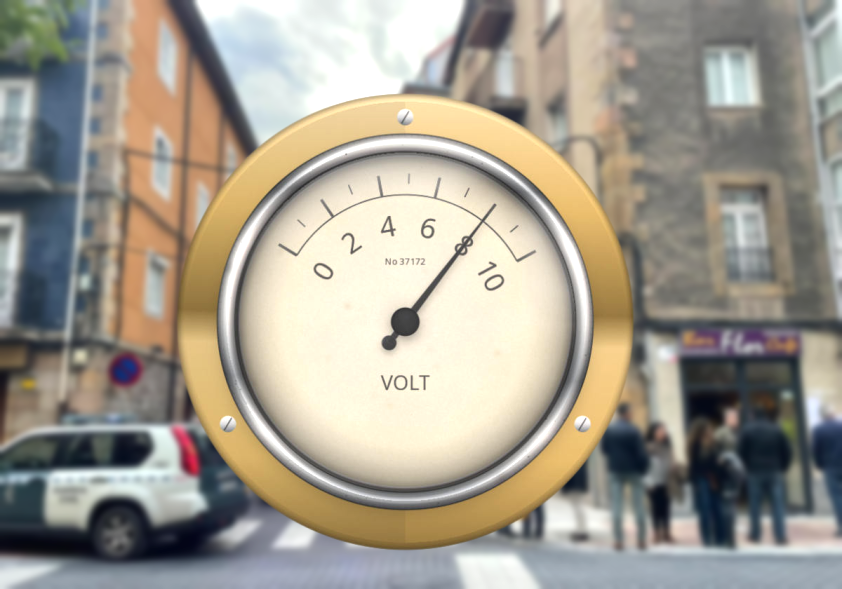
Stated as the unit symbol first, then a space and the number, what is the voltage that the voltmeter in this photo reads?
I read V 8
